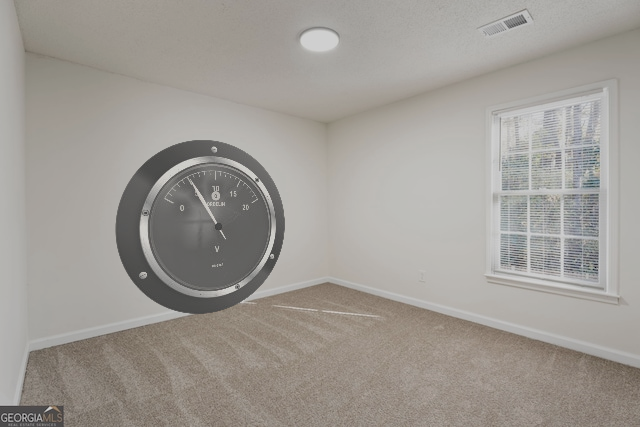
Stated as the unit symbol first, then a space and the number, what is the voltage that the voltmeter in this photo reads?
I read V 5
